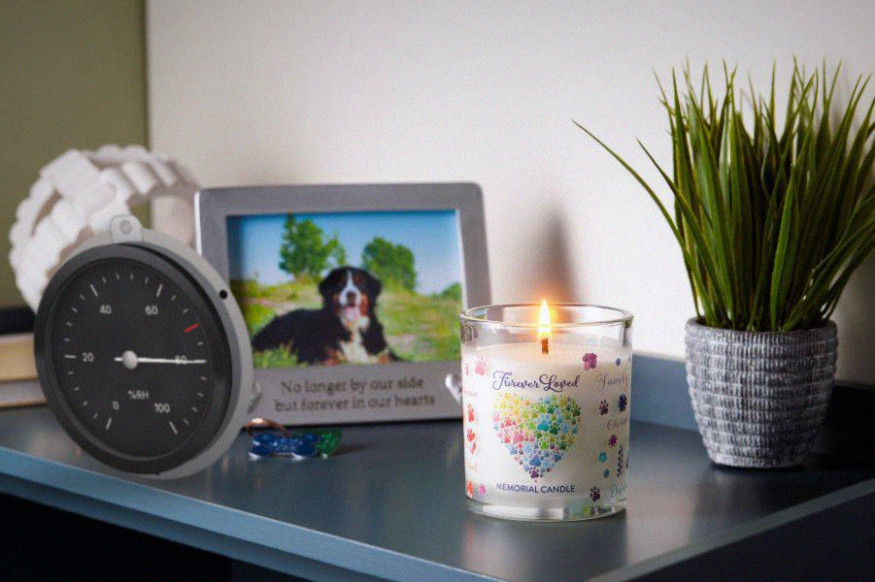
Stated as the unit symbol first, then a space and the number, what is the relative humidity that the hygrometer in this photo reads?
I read % 80
